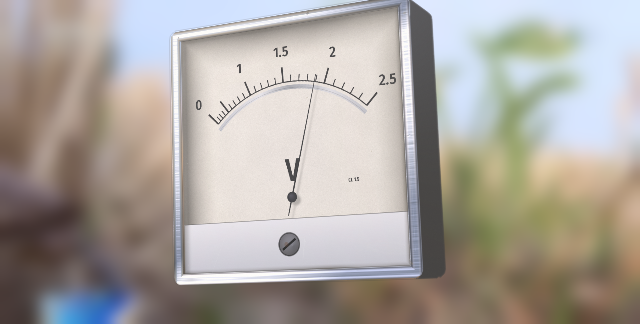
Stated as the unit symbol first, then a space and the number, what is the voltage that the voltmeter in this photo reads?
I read V 1.9
